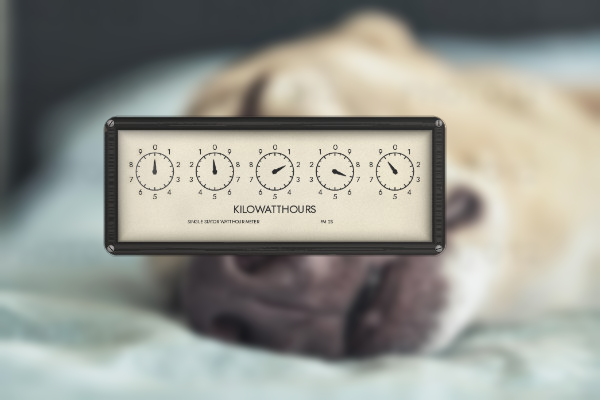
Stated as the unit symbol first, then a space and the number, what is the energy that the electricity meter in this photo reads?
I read kWh 169
